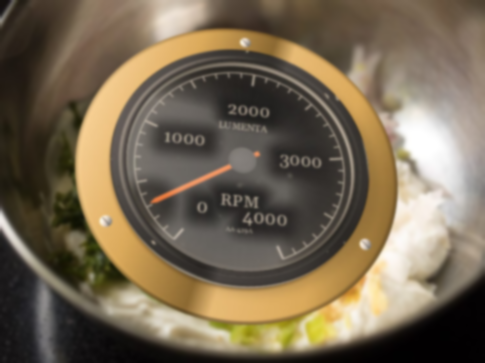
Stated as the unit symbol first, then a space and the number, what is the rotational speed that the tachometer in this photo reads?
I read rpm 300
